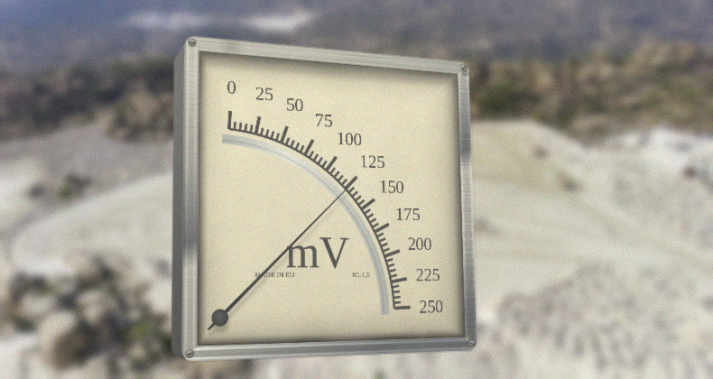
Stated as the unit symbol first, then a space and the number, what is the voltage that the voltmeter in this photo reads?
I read mV 125
